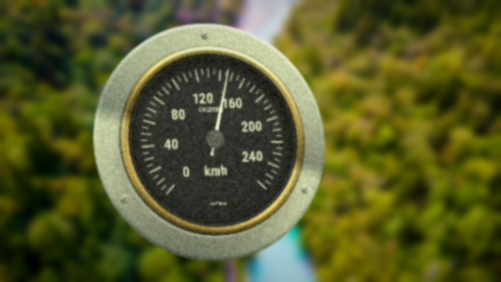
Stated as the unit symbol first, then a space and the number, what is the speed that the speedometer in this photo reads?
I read km/h 145
